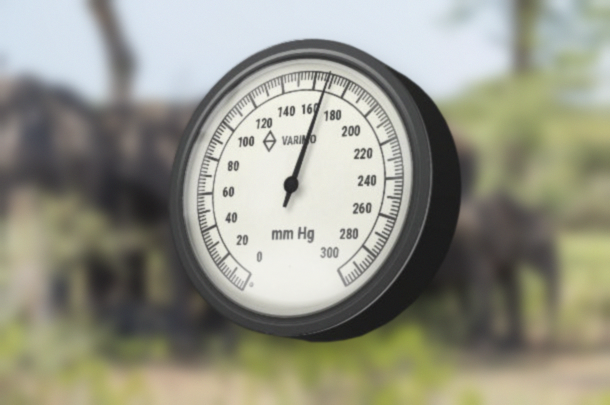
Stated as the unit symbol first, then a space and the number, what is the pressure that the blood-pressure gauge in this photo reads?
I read mmHg 170
